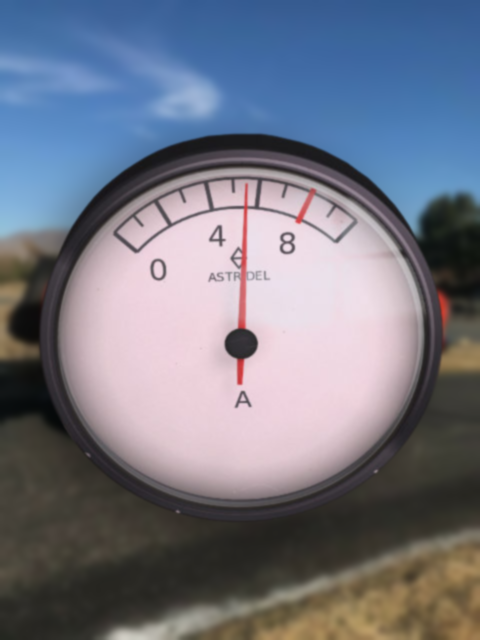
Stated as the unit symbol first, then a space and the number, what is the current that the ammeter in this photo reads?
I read A 5.5
